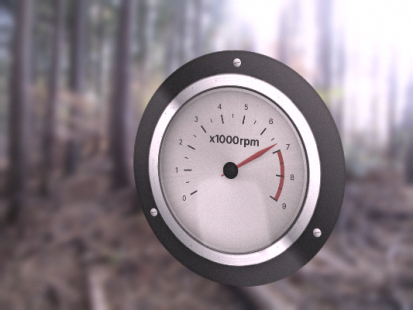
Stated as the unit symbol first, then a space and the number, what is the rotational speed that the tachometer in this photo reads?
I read rpm 6750
